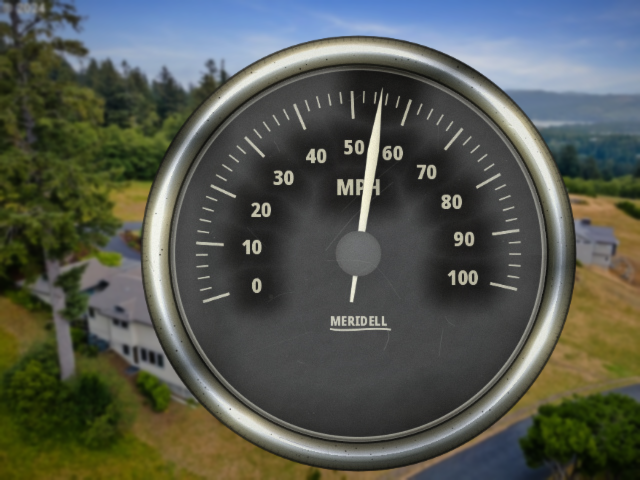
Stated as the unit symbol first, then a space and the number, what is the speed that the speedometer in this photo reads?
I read mph 55
